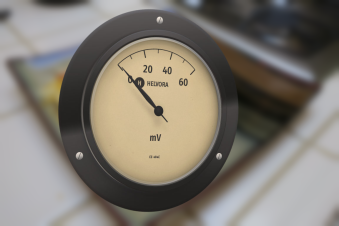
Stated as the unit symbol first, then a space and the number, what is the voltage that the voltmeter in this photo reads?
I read mV 0
